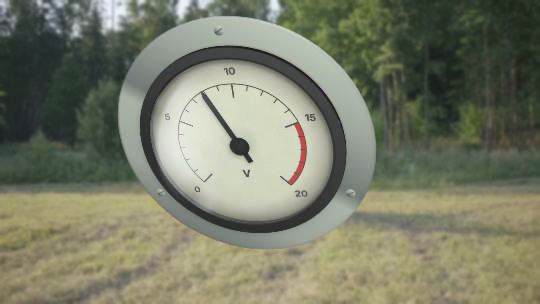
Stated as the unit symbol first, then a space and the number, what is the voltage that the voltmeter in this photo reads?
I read V 8
